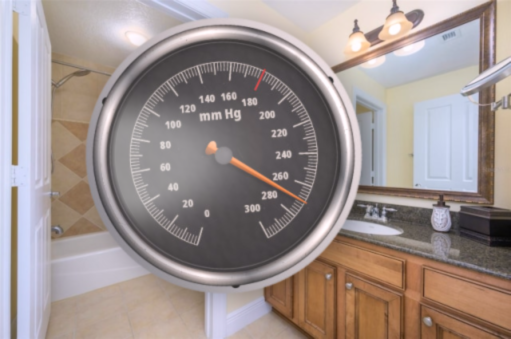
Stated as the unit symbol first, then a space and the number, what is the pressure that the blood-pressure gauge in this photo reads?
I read mmHg 270
